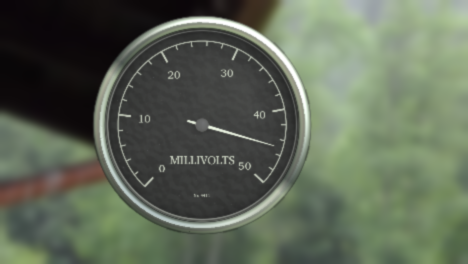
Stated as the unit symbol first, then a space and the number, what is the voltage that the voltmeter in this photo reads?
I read mV 45
